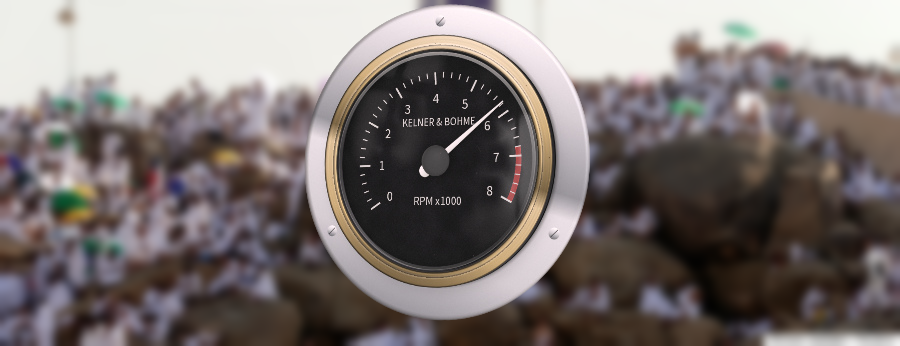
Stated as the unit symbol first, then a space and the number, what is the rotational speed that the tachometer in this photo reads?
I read rpm 5800
